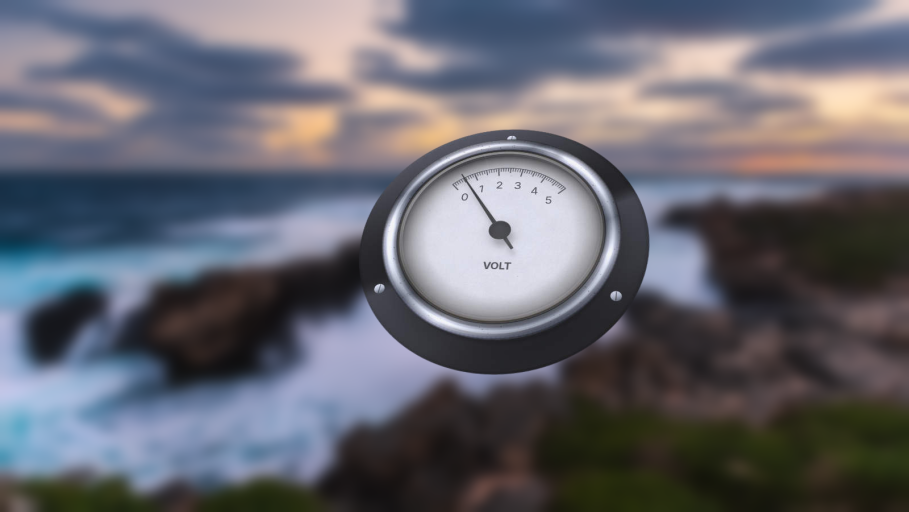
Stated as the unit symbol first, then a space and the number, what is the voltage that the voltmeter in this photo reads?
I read V 0.5
